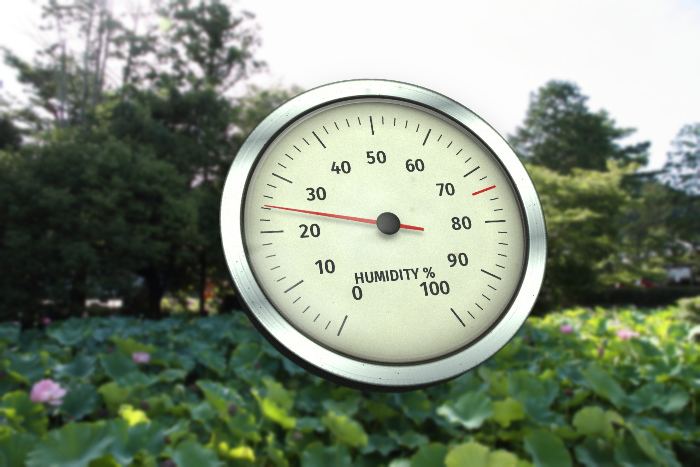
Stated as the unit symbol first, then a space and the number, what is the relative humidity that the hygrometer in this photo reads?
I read % 24
